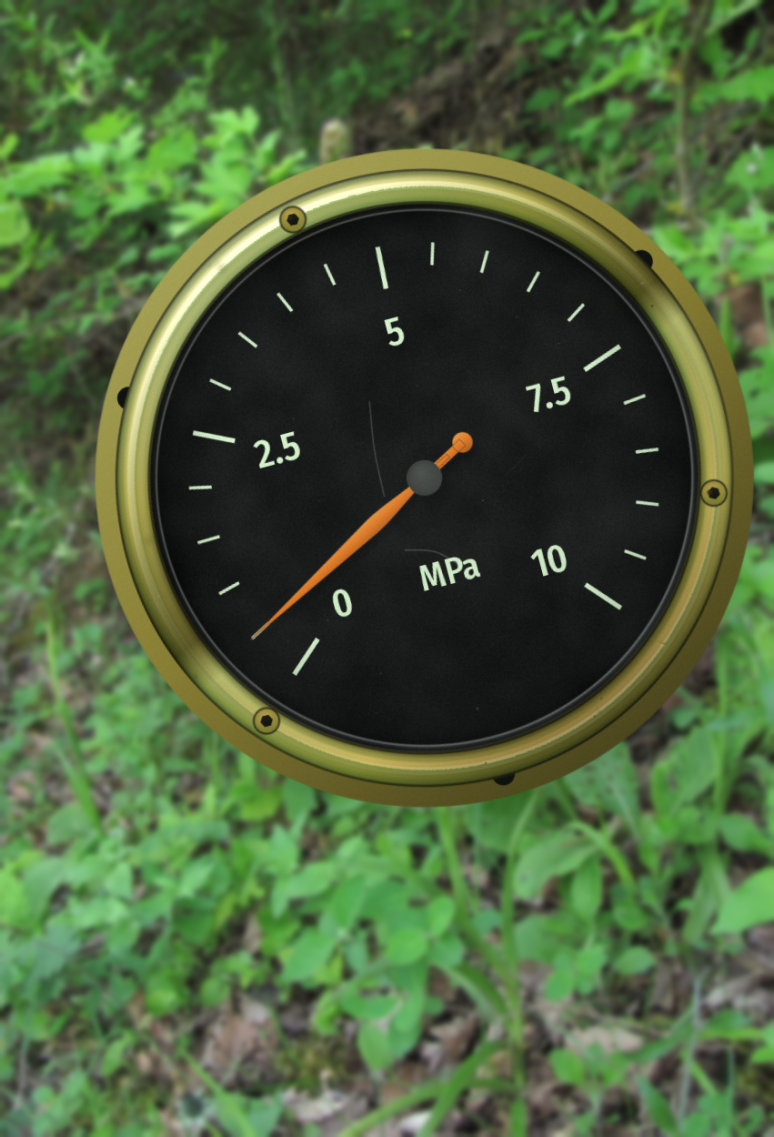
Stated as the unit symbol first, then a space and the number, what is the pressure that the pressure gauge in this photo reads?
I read MPa 0.5
